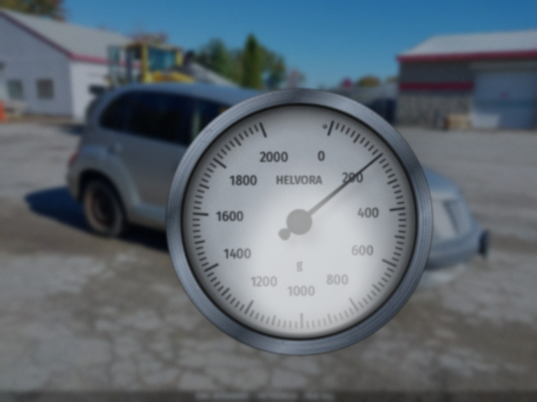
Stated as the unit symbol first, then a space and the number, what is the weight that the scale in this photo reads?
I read g 200
